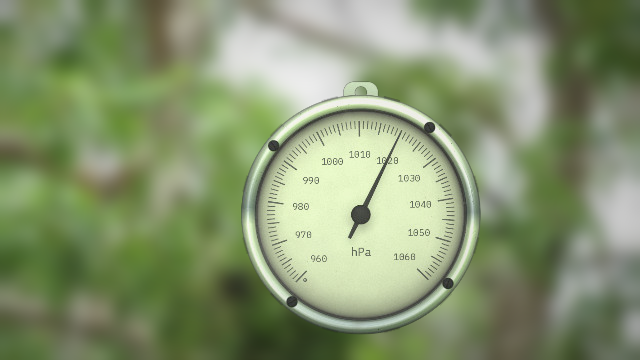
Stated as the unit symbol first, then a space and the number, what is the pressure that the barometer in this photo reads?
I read hPa 1020
